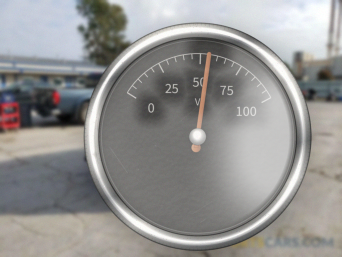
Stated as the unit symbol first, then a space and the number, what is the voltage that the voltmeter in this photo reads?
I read V 55
